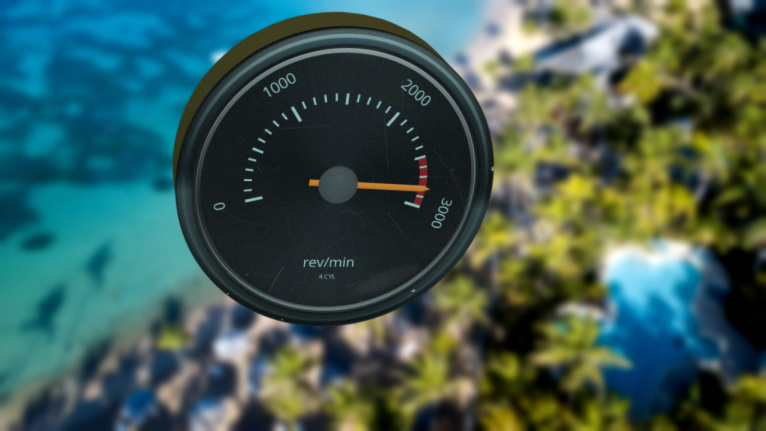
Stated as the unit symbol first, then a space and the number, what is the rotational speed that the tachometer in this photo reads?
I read rpm 2800
